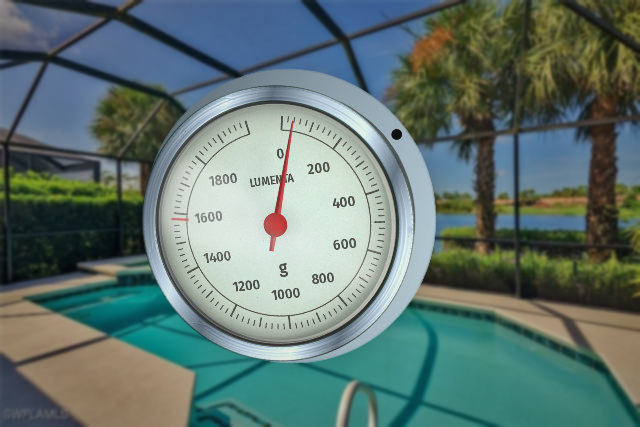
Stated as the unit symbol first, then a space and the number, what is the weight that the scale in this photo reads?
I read g 40
